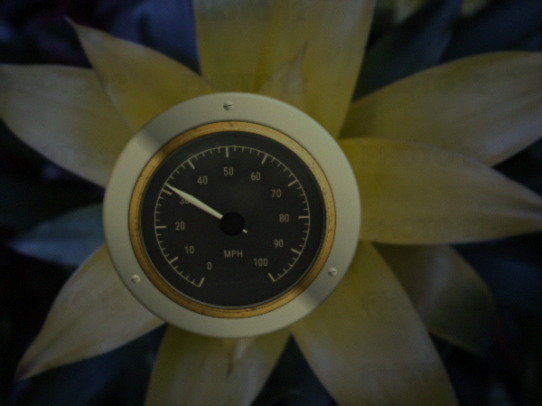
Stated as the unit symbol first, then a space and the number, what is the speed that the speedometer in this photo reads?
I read mph 32
